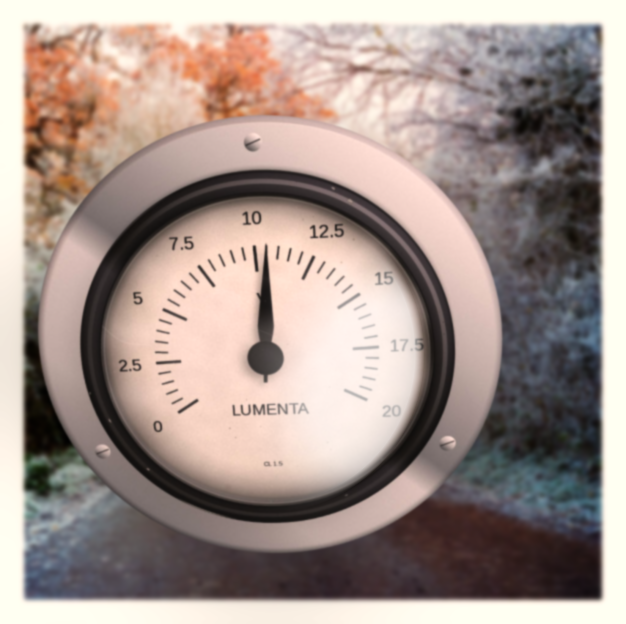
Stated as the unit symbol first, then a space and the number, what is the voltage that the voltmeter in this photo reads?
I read V 10.5
